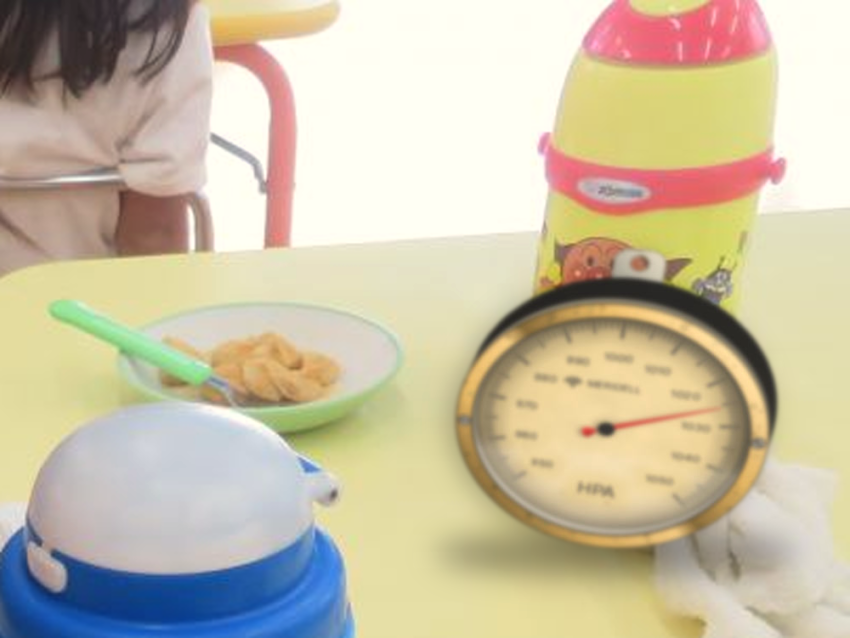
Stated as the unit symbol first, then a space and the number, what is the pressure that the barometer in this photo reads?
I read hPa 1025
